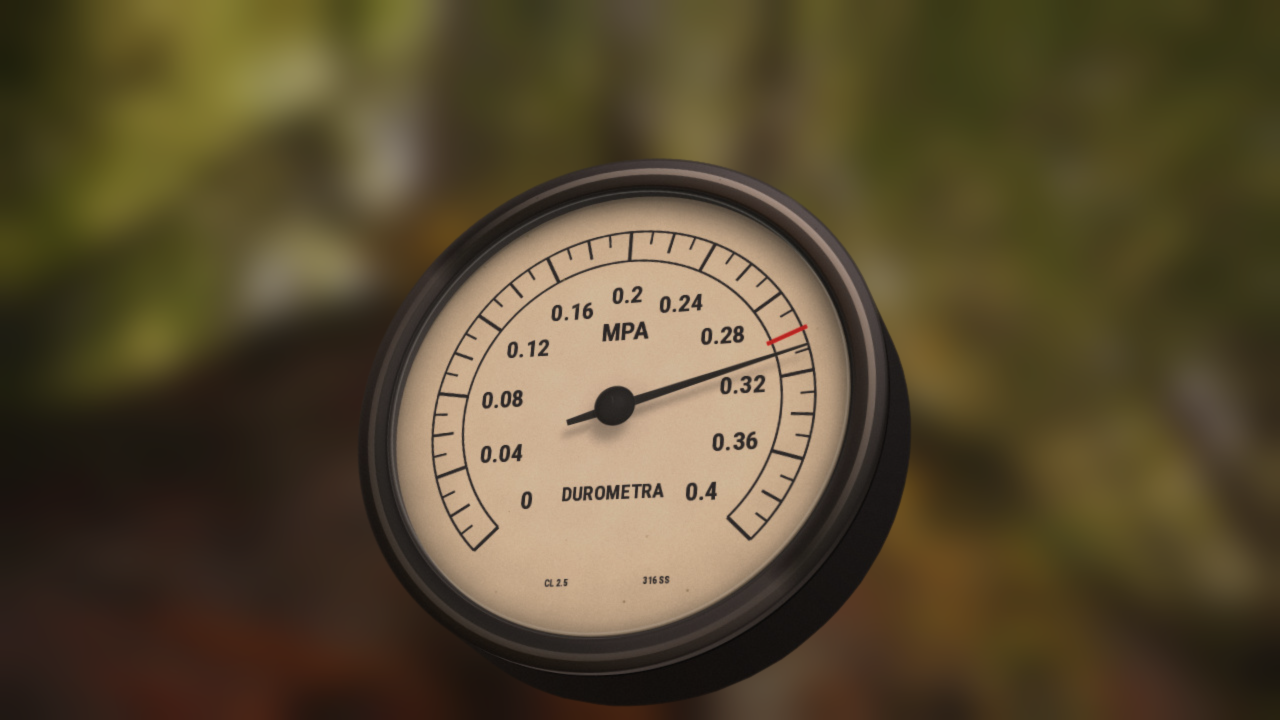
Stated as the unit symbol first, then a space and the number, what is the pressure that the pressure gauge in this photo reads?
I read MPa 0.31
